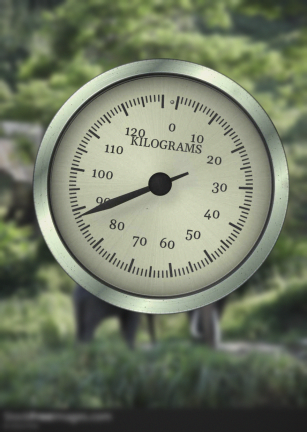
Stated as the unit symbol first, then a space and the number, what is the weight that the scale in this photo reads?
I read kg 88
